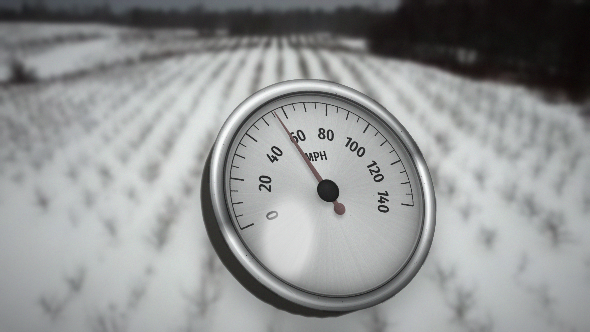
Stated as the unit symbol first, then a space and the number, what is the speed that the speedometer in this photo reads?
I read mph 55
